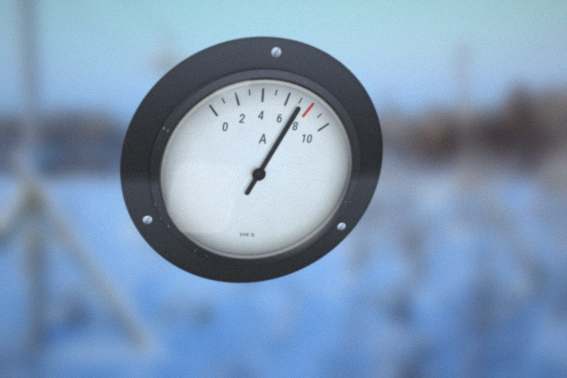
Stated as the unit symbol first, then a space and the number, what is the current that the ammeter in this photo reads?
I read A 7
